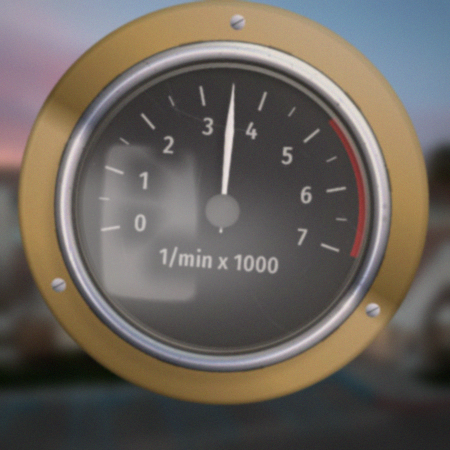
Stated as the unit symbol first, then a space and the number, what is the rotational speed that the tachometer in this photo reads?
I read rpm 3500
